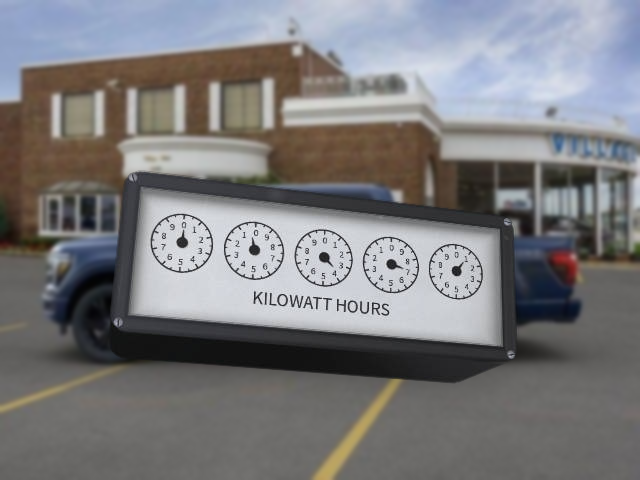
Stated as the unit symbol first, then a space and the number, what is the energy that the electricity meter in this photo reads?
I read kWh 371
